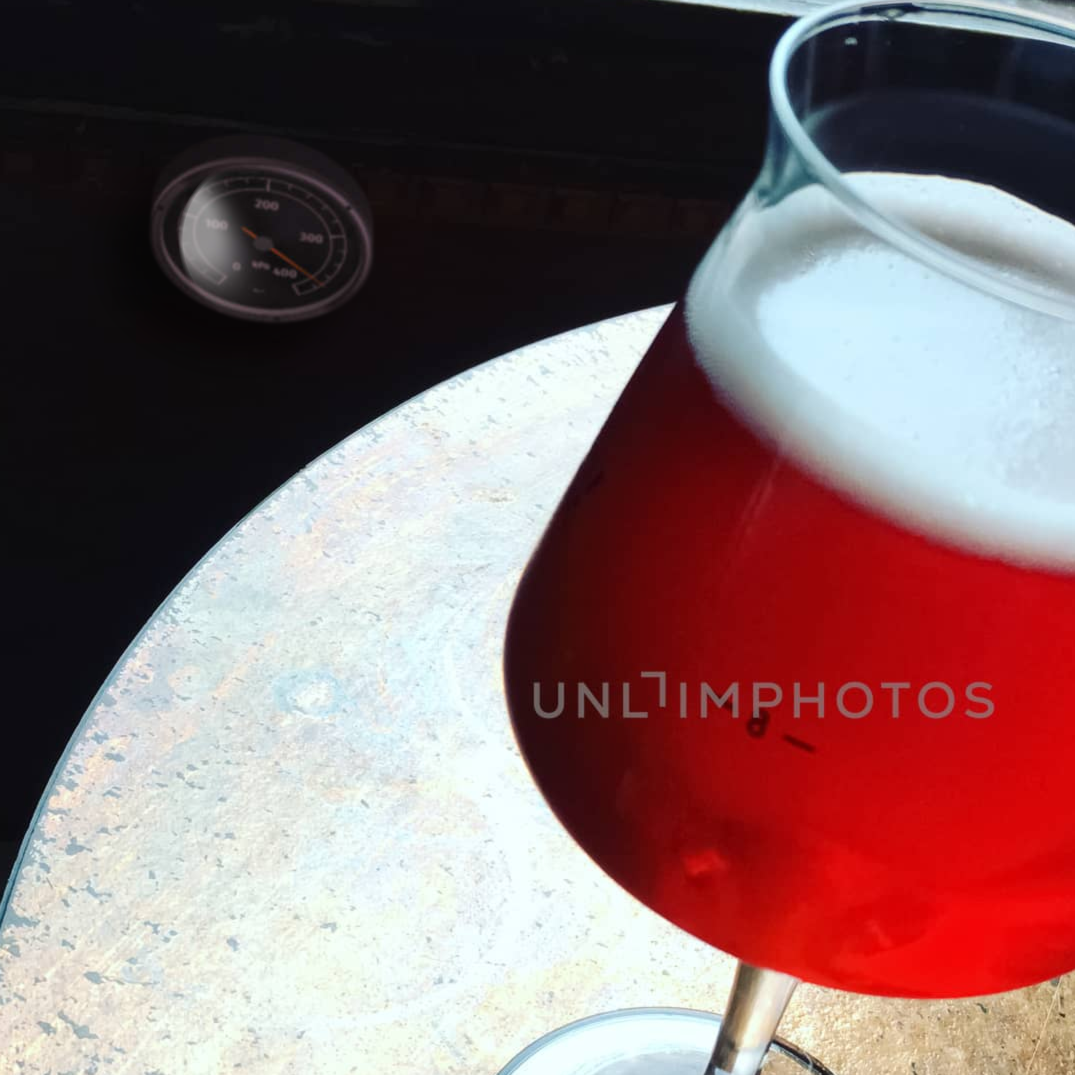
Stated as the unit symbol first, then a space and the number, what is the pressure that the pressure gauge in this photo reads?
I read kPa 370
